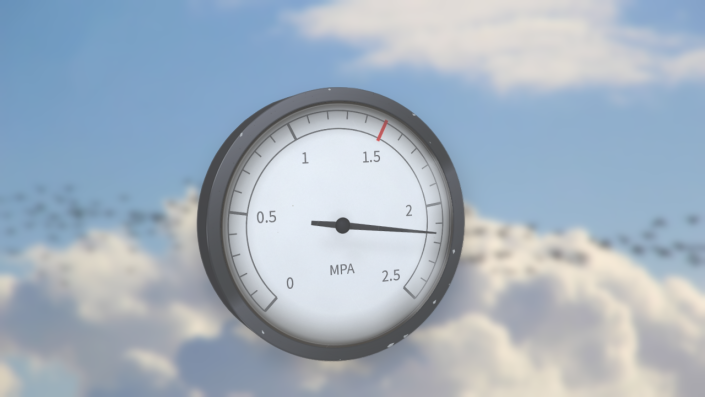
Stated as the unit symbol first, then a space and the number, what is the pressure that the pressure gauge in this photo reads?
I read MPa 2.15
